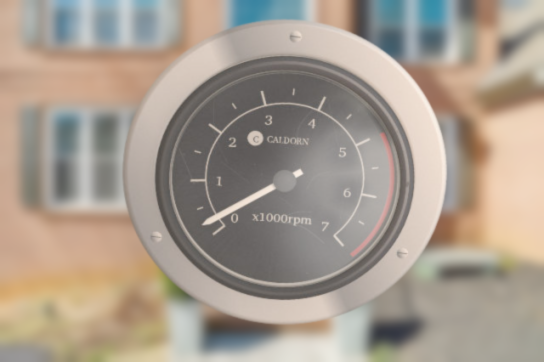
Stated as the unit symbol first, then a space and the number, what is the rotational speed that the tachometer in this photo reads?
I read rpm 250
